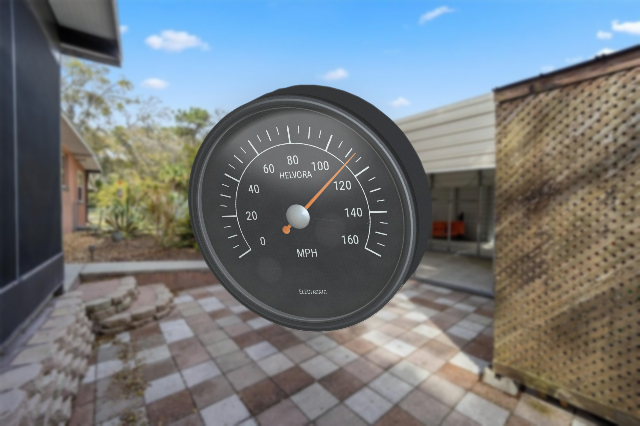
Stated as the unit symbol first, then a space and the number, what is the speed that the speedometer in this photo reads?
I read mph 112.5
